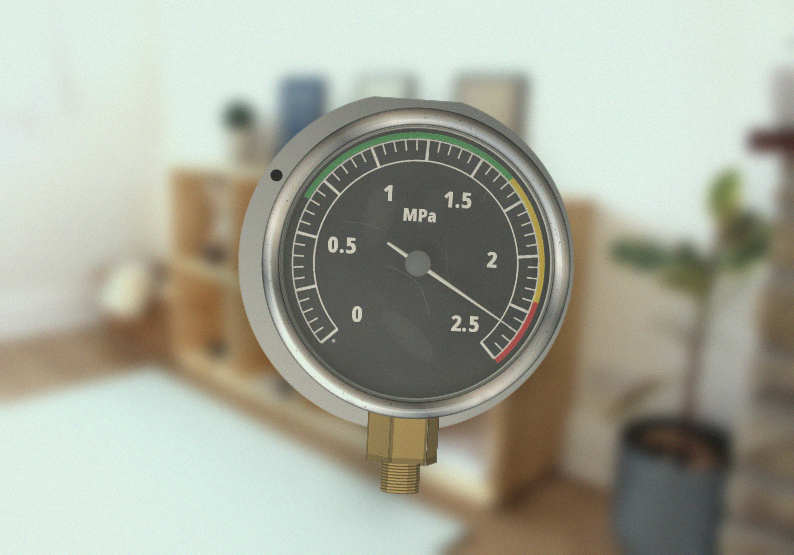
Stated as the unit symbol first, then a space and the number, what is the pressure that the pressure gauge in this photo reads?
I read MPa 2.35
